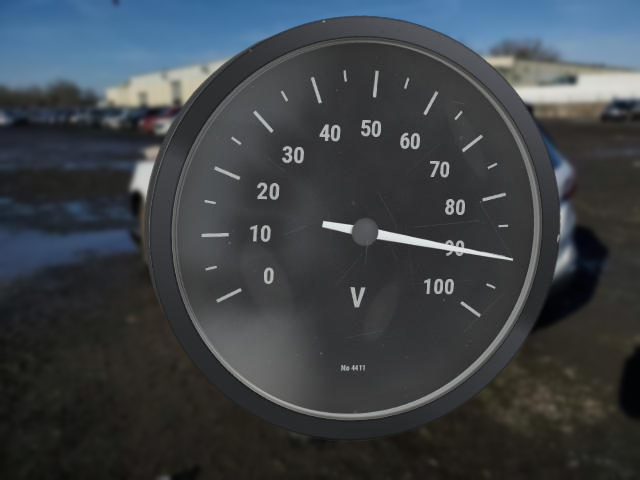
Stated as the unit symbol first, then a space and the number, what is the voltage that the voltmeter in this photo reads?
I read V 90
